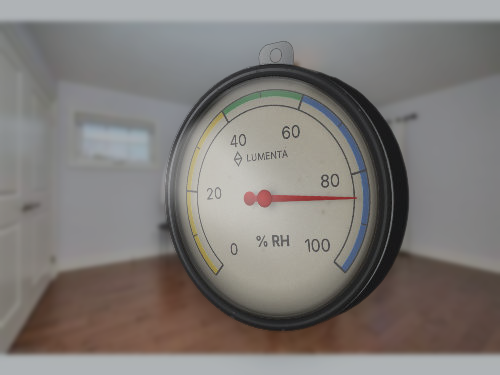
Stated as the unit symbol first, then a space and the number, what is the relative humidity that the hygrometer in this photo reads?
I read % 85
